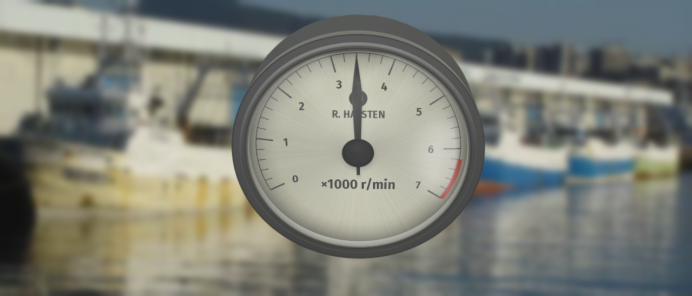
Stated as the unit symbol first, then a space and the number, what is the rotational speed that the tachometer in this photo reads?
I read rpm 3400
